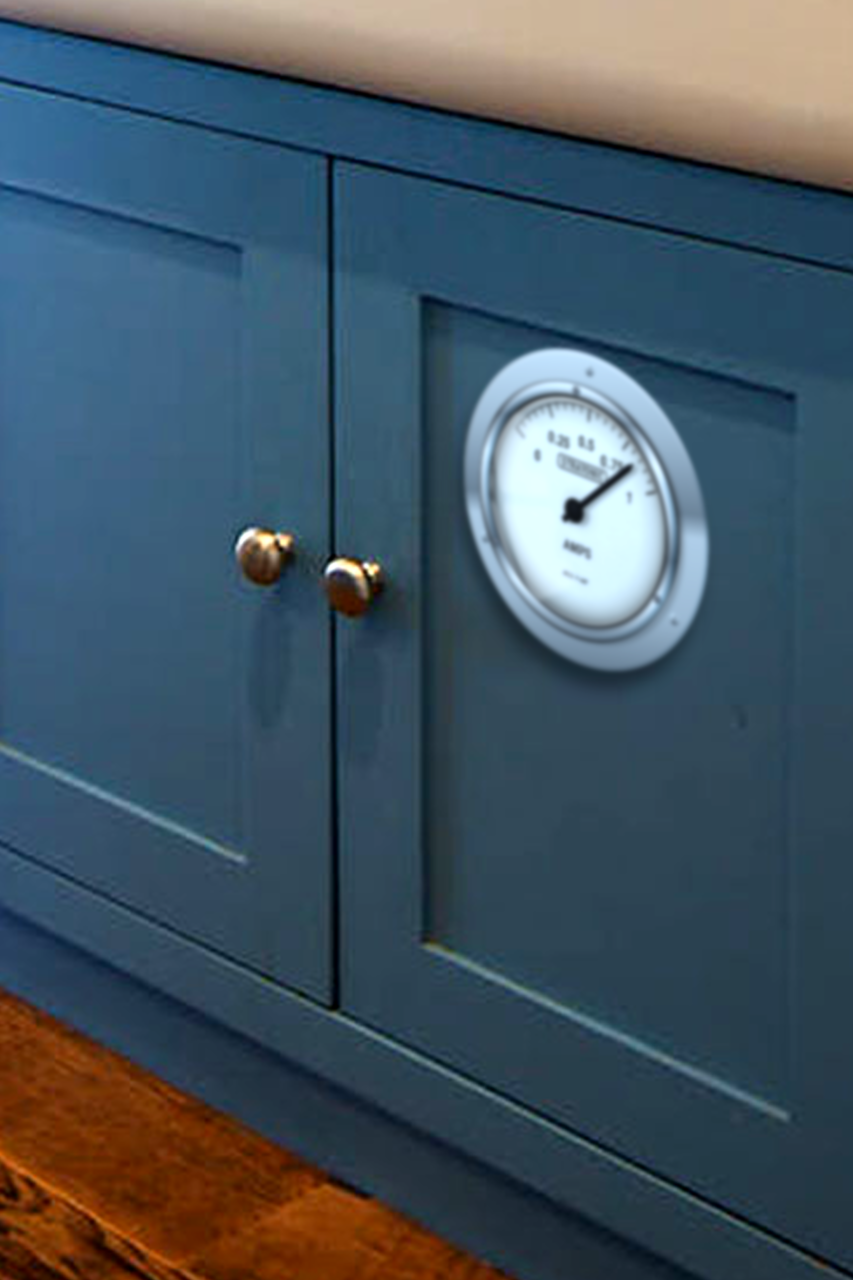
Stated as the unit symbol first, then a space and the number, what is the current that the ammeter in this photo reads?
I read A 0.85
